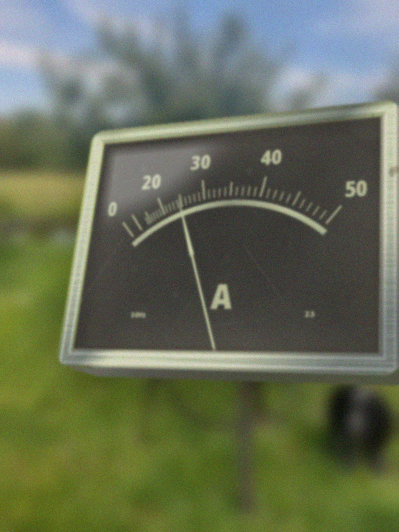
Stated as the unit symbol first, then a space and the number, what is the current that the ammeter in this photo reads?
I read A 25
